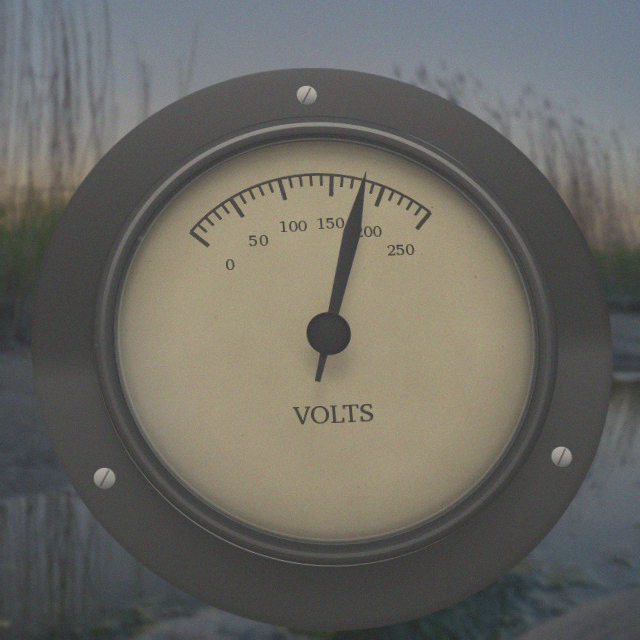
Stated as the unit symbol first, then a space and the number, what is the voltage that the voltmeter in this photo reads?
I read V 180
